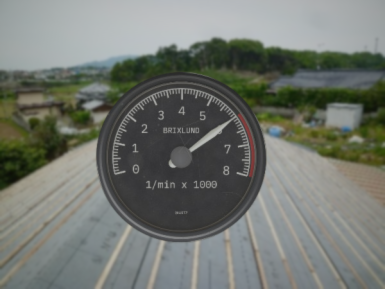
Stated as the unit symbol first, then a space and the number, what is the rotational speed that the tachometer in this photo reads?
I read rpm 6000
